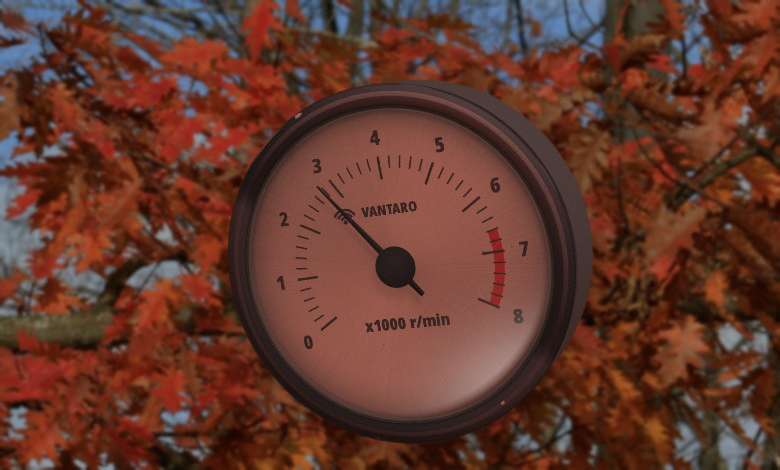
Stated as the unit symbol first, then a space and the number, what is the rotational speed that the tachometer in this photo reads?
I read rpm 2800
